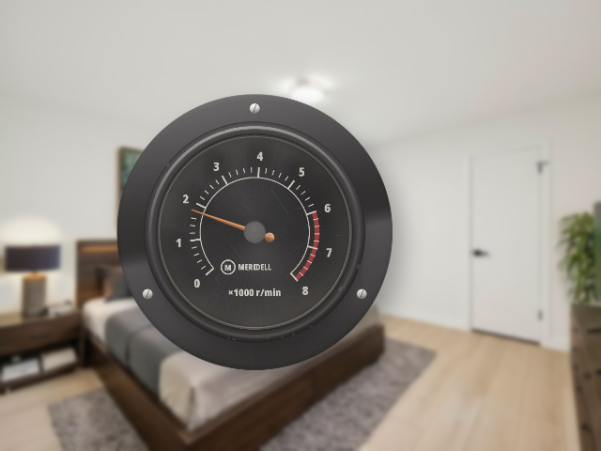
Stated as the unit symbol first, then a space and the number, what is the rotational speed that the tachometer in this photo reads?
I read rpm 1800
